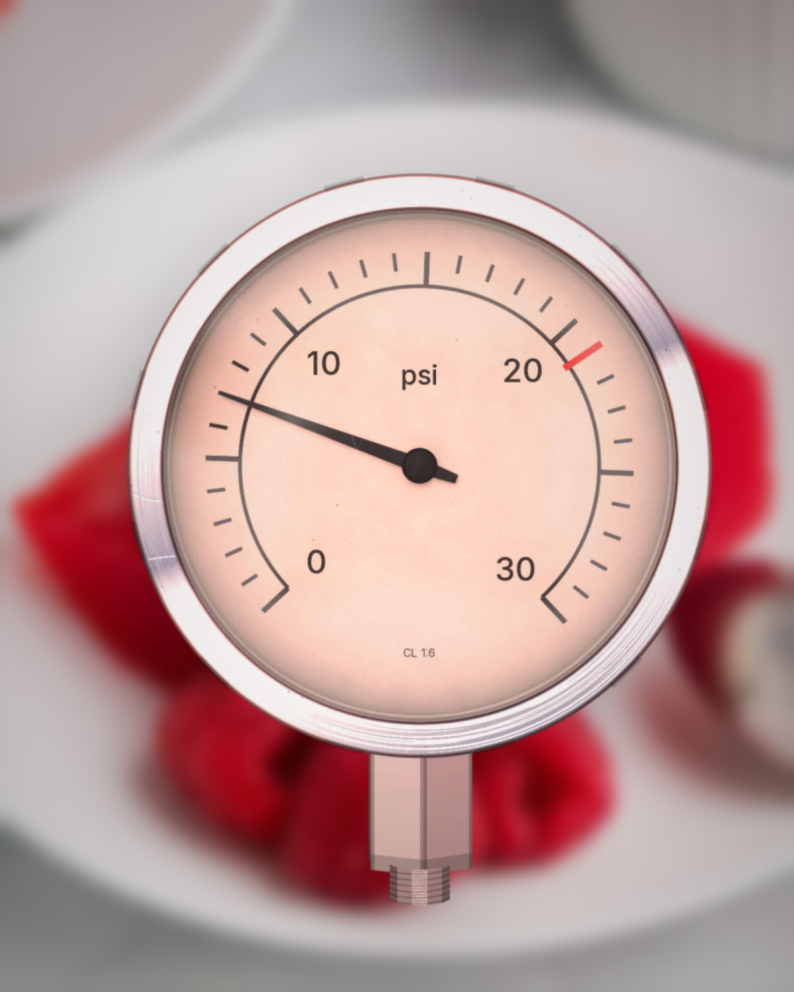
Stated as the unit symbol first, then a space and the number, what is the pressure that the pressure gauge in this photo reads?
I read psi 7
